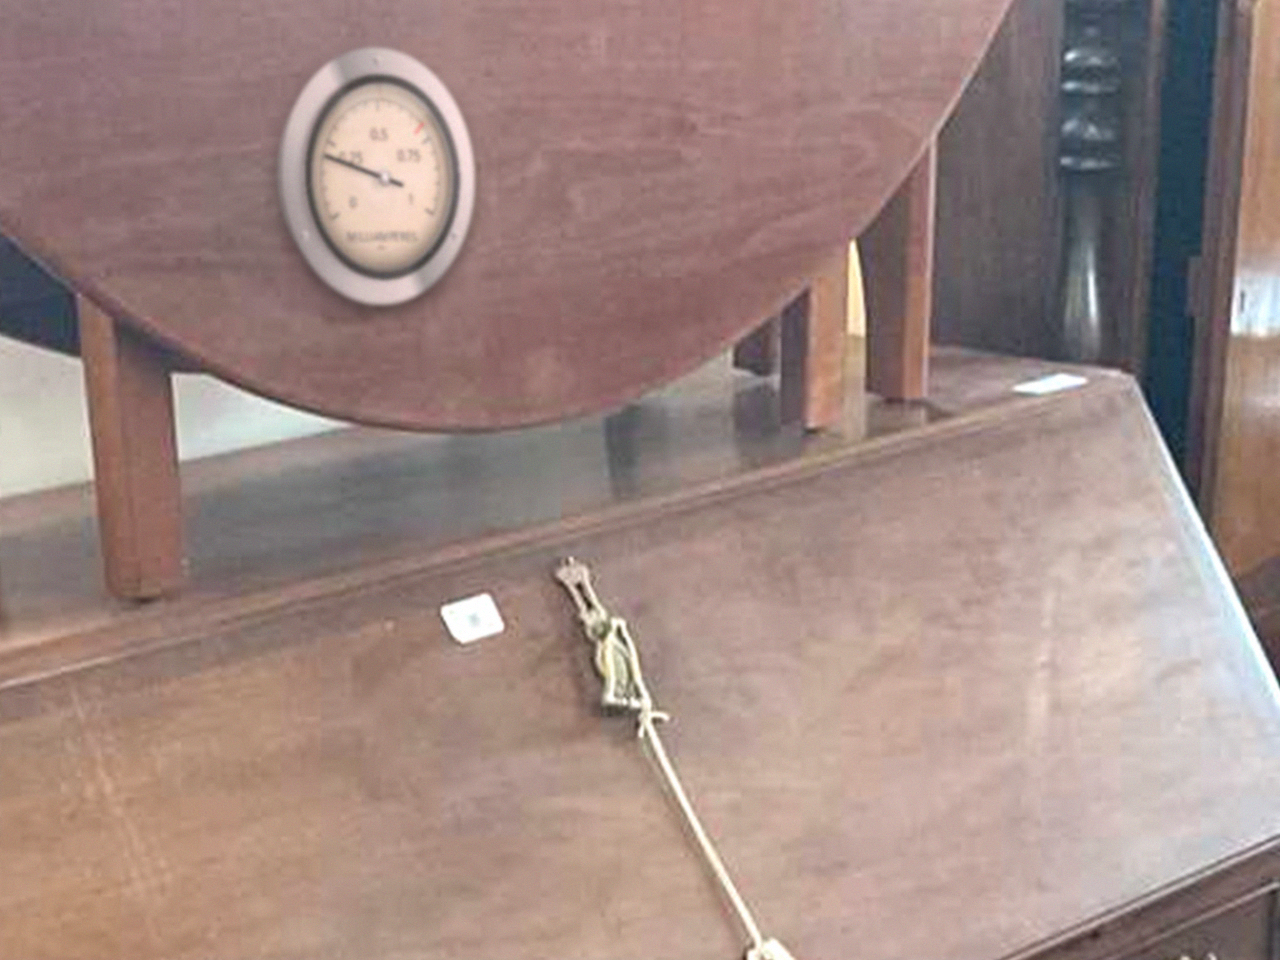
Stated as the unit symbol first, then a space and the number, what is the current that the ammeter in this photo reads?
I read mA 0.2
